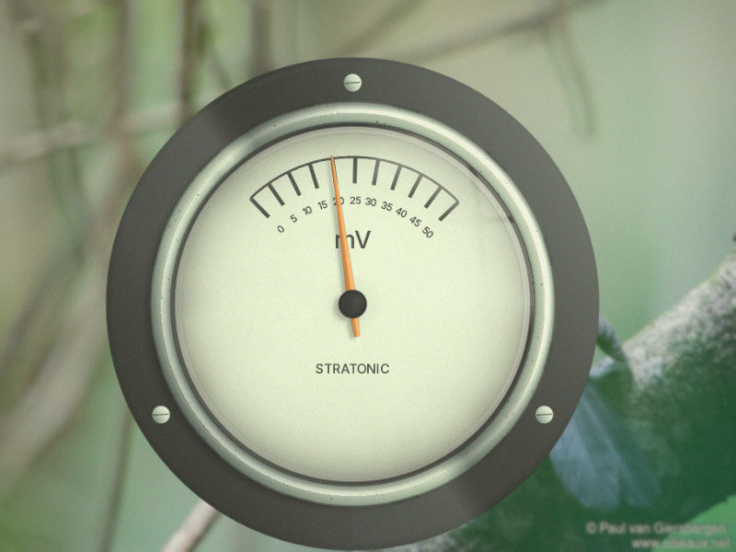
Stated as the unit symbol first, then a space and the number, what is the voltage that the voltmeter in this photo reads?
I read mV 20
